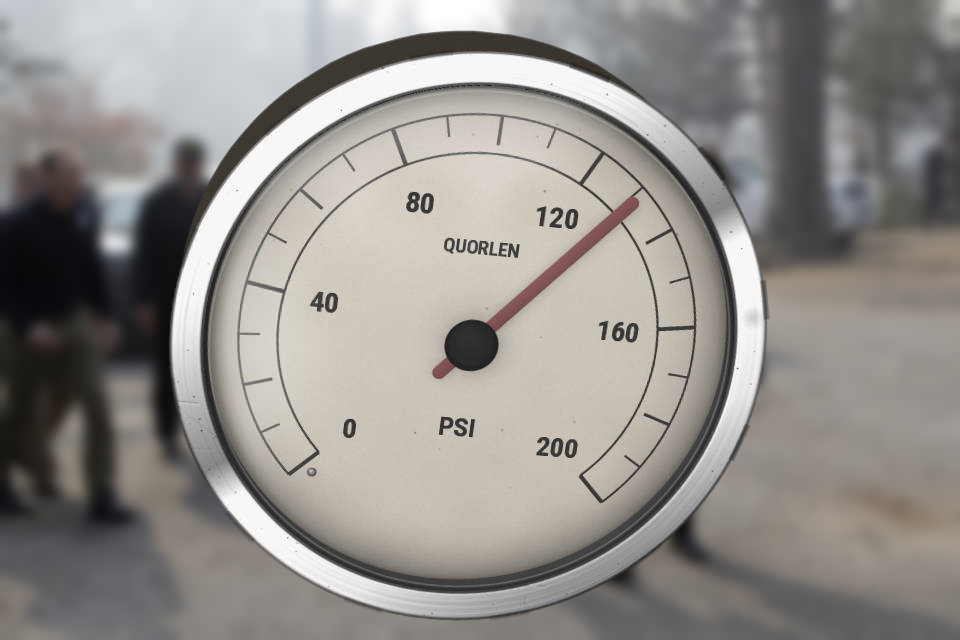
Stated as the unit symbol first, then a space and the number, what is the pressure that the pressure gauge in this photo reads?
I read psi 130
